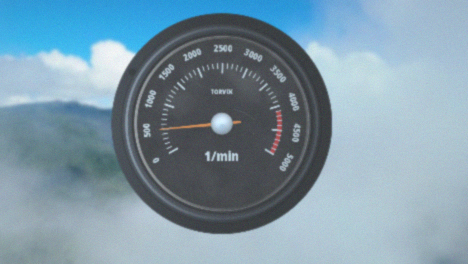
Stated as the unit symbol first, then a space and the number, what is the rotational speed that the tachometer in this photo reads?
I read rpm 500
